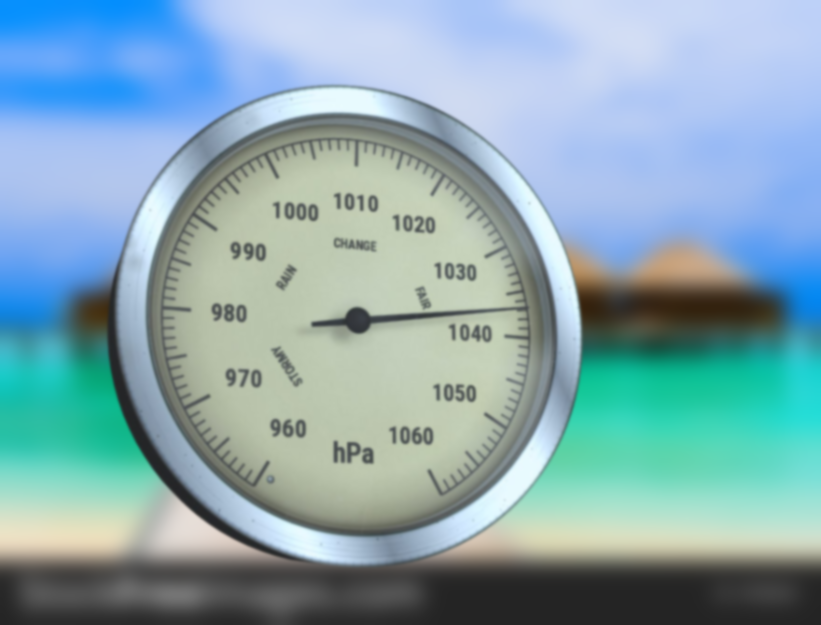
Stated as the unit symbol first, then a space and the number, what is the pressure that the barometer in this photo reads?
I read hPa 1037
